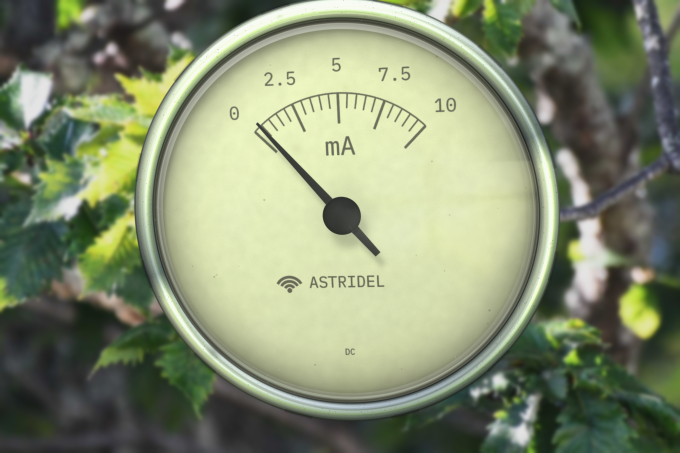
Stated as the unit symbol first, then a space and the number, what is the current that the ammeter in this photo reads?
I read mA 0.5
